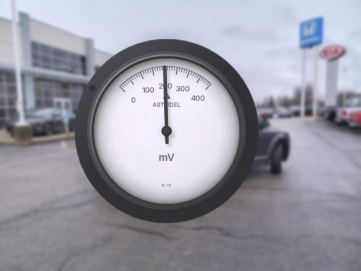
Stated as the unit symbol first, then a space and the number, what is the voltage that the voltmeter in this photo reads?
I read mV 200
